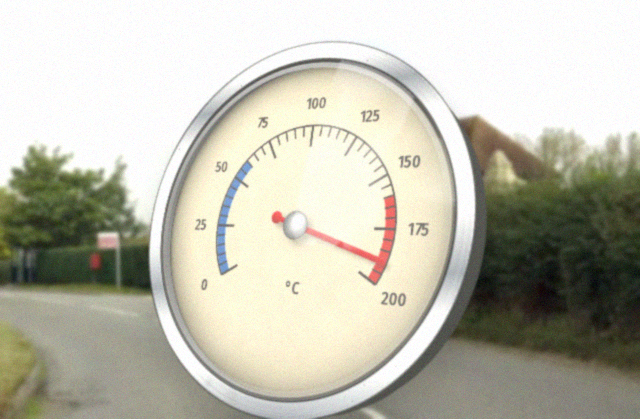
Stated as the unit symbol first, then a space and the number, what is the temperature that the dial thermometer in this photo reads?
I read °C 190
